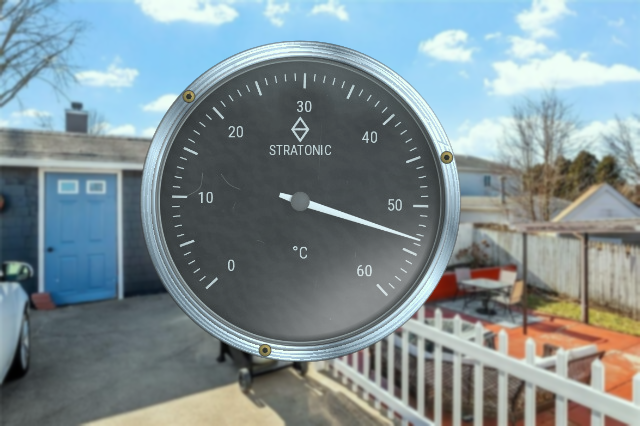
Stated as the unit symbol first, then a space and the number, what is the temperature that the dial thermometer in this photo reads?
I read °C 53.5
